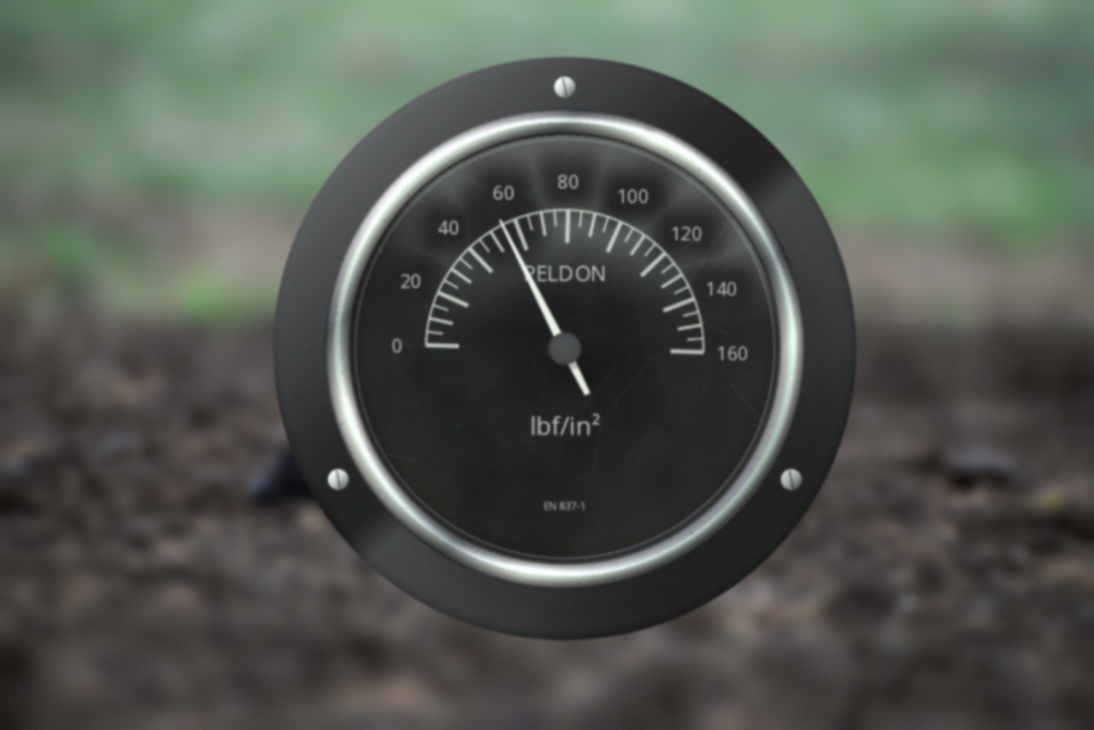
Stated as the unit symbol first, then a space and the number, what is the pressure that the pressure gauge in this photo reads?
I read psi 55
